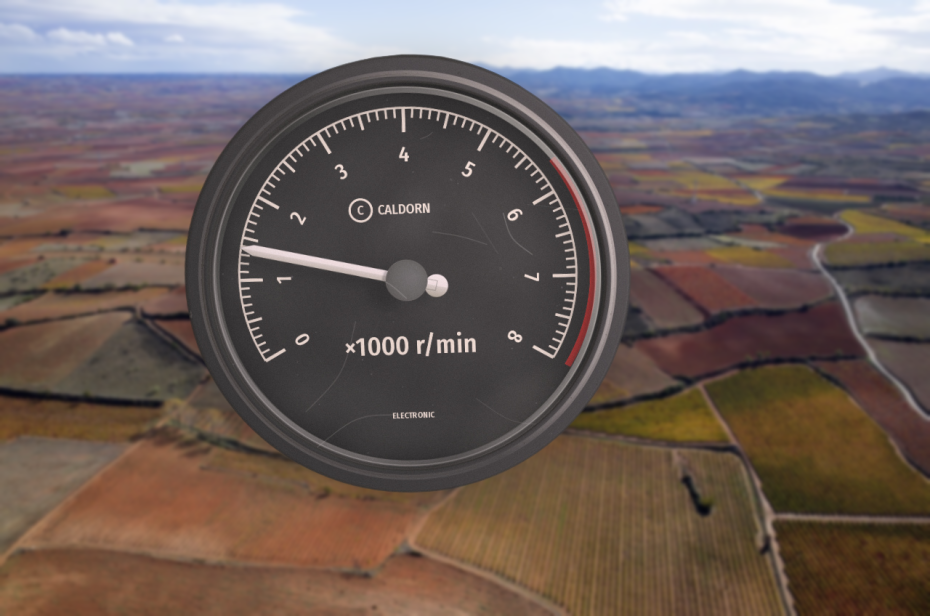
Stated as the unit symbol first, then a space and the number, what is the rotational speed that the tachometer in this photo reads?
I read rpm 1400
